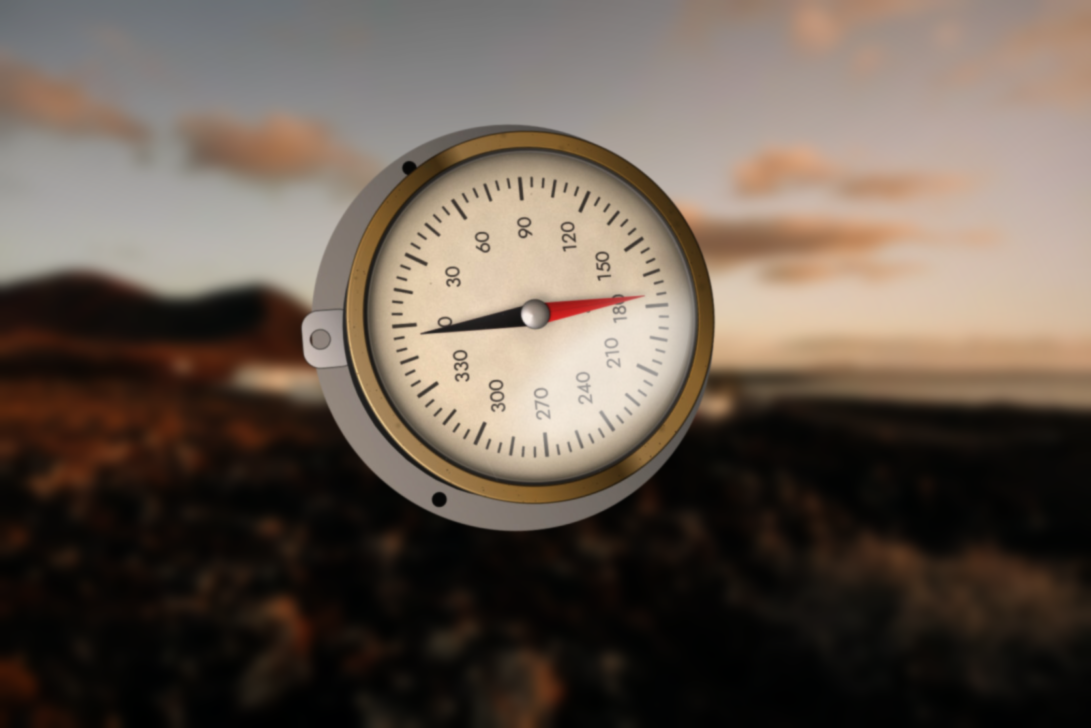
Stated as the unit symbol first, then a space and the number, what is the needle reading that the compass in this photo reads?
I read ° 175
